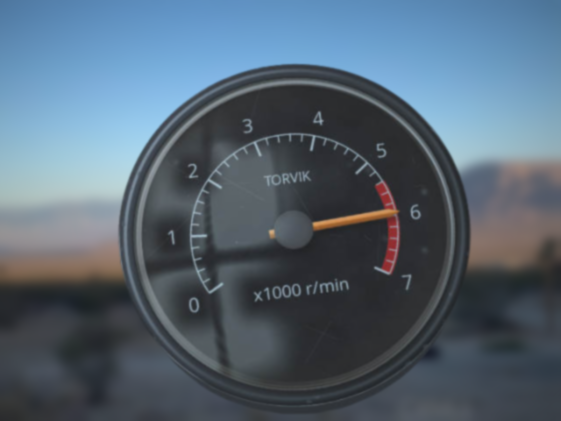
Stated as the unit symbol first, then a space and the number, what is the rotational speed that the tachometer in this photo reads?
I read rpm 6000
